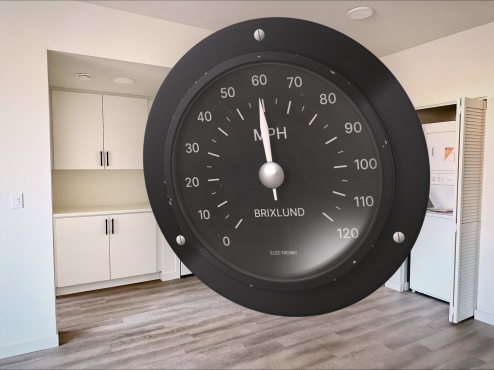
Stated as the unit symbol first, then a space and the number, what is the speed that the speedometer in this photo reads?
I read mph 60
